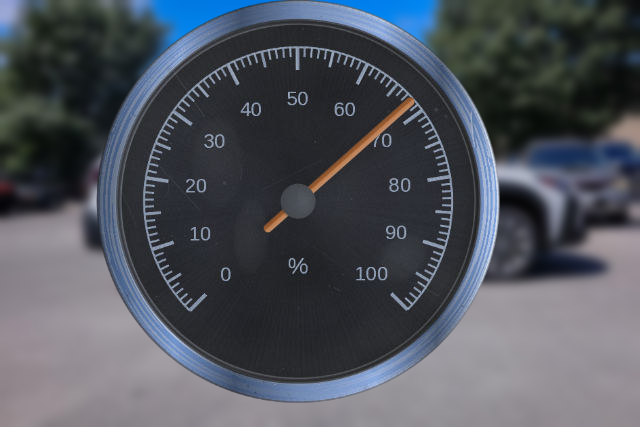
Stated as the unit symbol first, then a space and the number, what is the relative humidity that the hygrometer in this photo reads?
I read % 68
